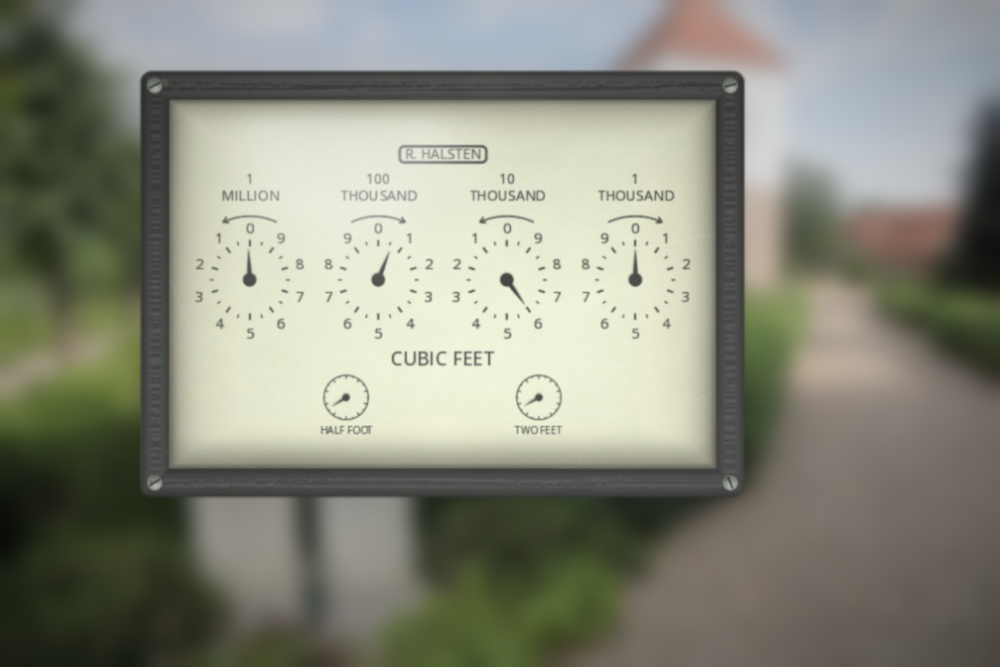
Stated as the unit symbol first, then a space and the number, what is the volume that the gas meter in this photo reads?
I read ft³ 6000
